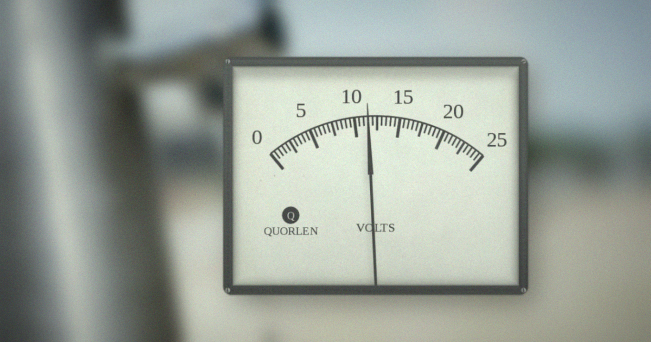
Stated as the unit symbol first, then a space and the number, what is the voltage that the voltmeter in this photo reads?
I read V 11.5
